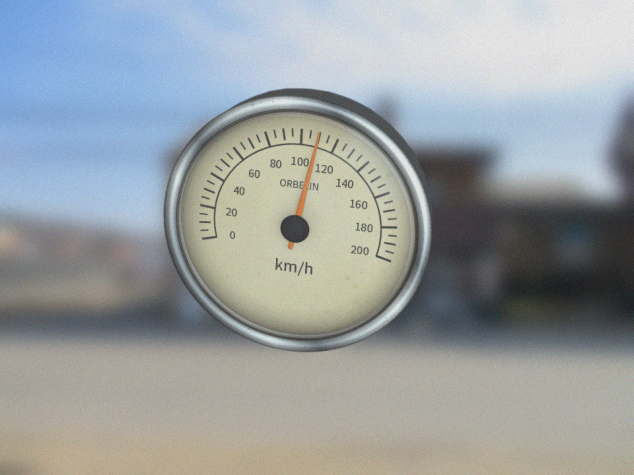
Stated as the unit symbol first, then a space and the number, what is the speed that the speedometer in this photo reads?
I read km/h 110
